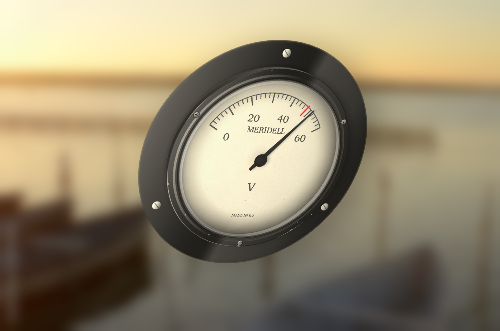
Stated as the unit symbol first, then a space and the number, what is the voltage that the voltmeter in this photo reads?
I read V 50
